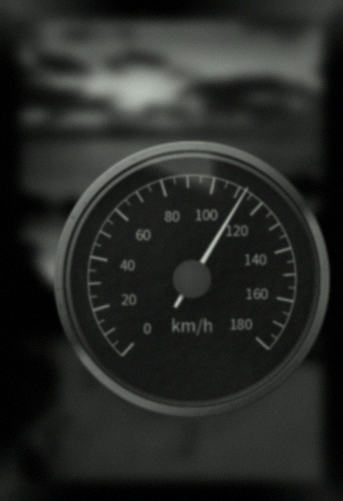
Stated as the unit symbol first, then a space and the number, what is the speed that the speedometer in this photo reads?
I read km/h 112.5
